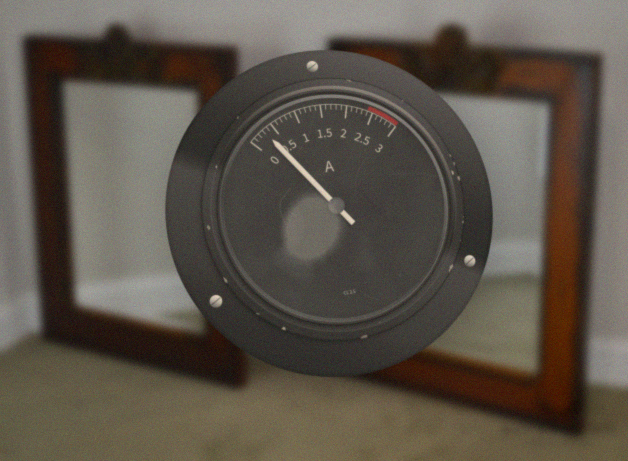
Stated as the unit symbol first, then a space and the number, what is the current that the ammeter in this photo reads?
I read A 0.3
